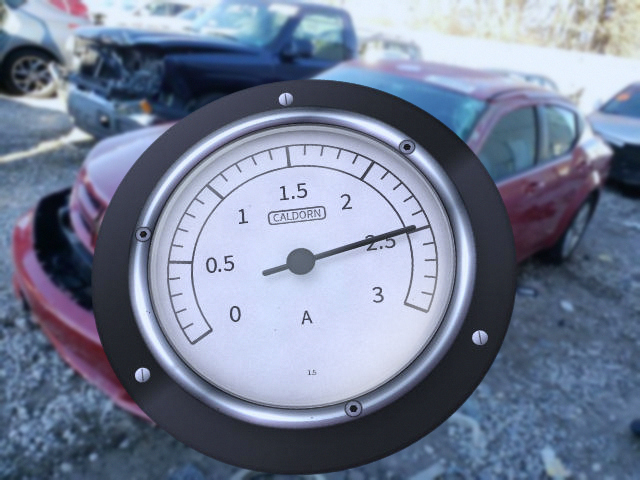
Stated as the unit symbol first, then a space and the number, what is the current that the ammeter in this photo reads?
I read A 2.5
